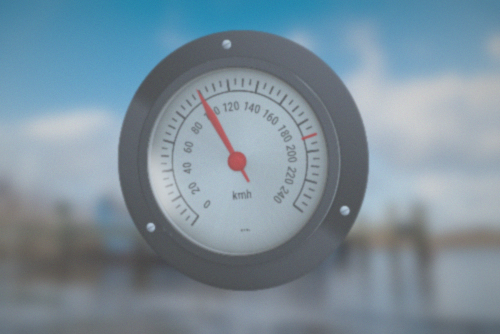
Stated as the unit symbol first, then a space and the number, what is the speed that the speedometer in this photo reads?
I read km/h 100
